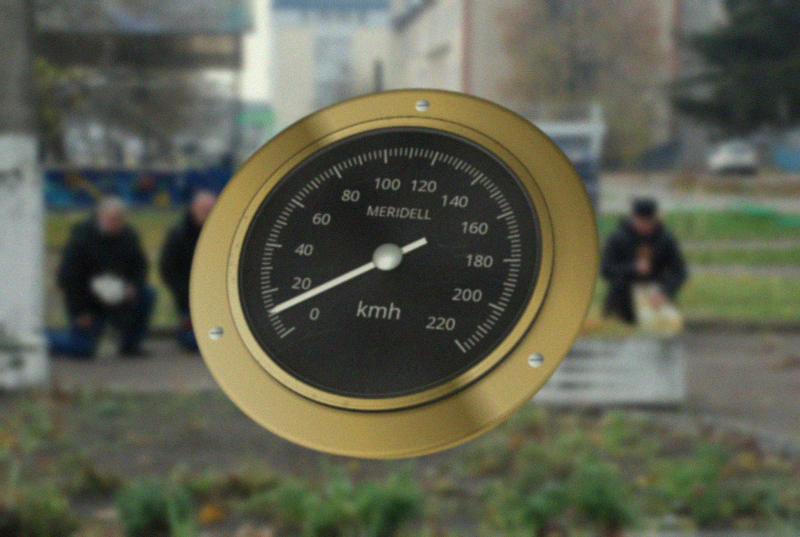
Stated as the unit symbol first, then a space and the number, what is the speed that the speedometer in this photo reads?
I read km/h 10
